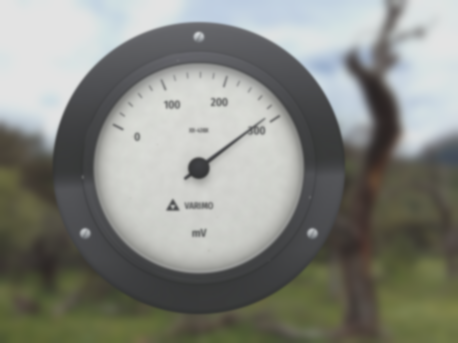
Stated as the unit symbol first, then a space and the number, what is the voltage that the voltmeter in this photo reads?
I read mV 290
